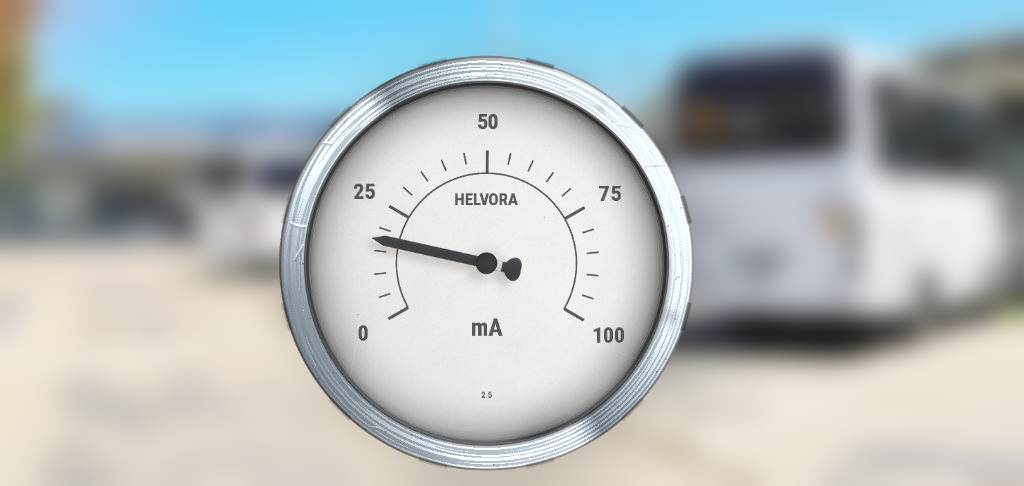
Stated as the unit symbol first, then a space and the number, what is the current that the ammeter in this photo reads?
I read mA 17.5
